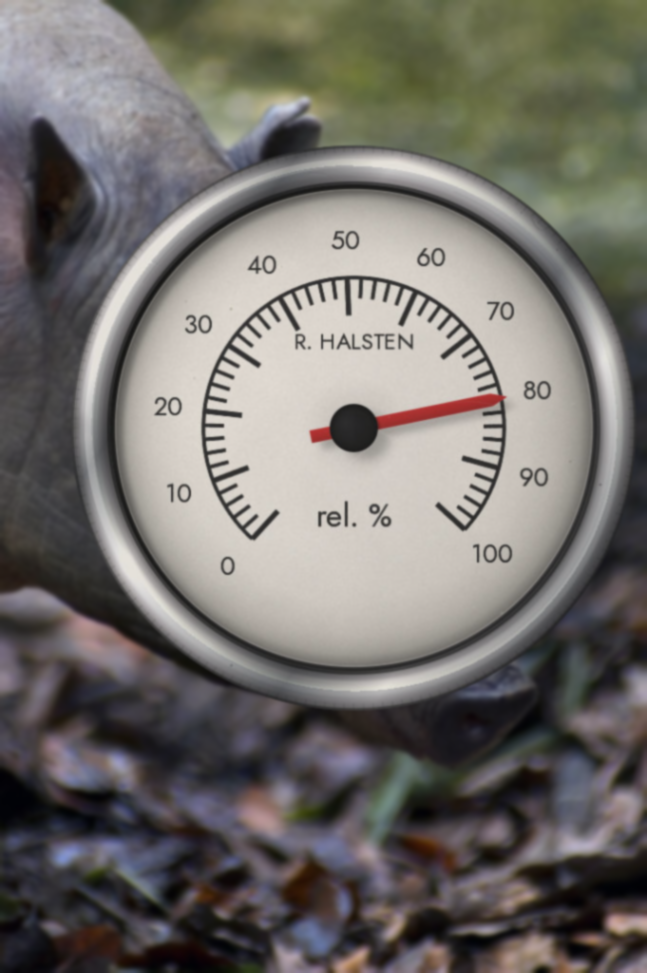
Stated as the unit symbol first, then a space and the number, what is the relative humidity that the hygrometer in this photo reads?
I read % 80
